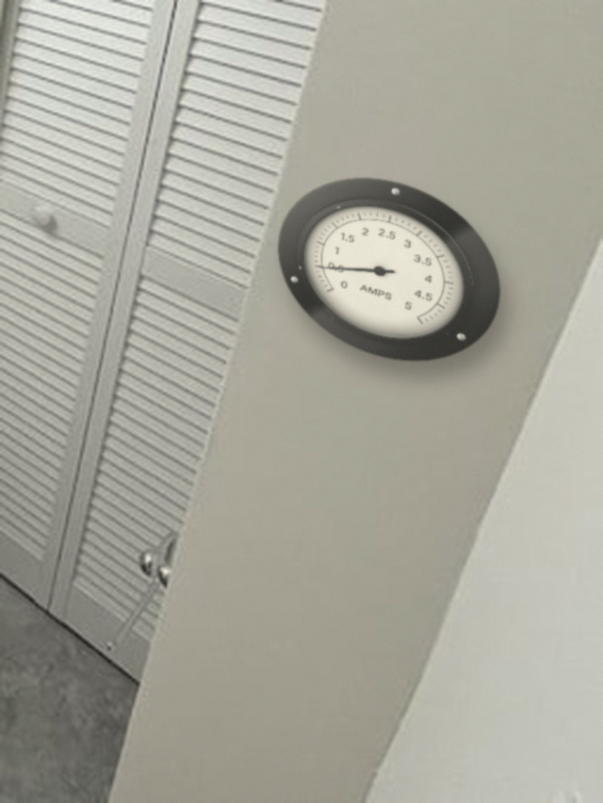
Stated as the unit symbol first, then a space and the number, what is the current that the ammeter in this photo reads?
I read A 0.5
